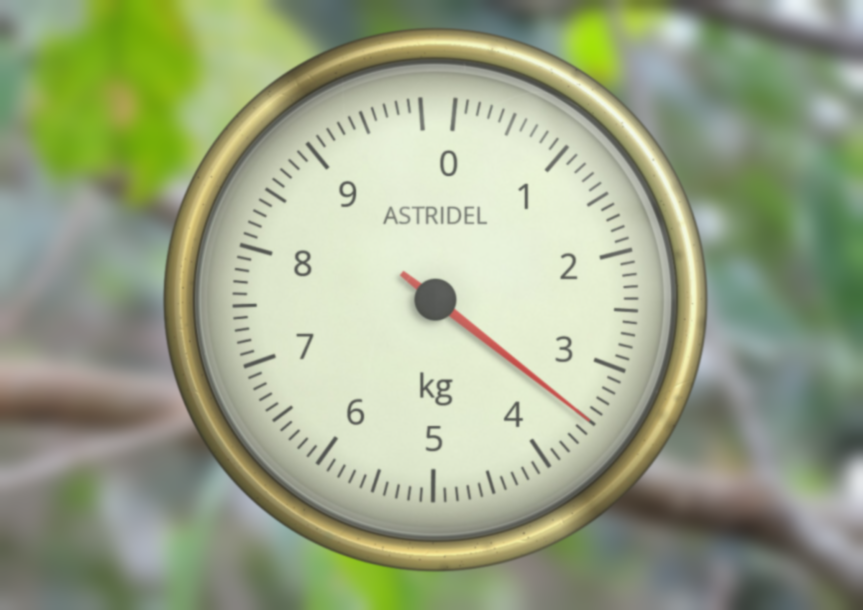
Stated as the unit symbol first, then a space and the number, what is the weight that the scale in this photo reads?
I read kg 3.5
